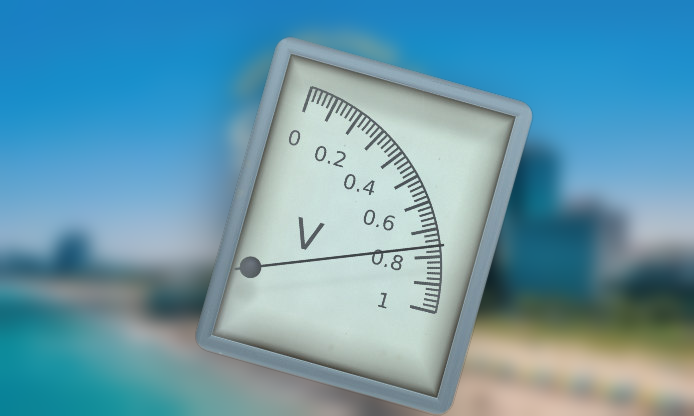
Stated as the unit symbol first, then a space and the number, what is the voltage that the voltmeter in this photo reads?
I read V 0.76
